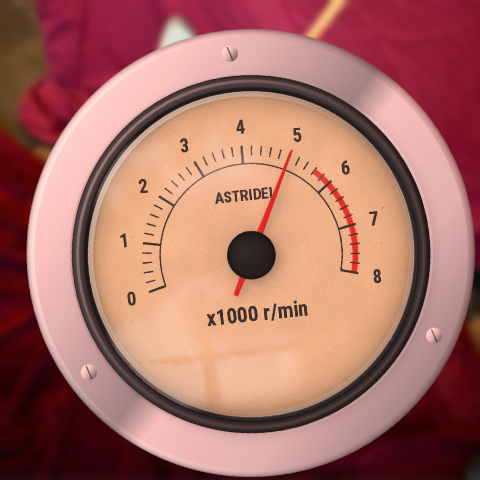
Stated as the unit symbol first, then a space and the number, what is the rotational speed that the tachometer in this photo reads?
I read rpm 5000
